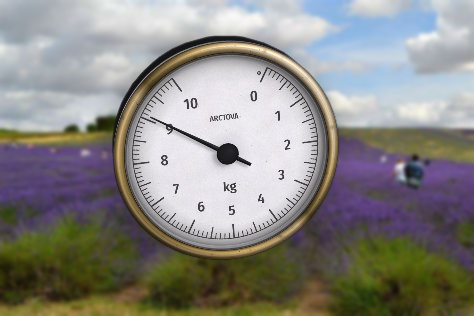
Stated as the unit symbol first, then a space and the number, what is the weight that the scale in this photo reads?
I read kg 9.1
